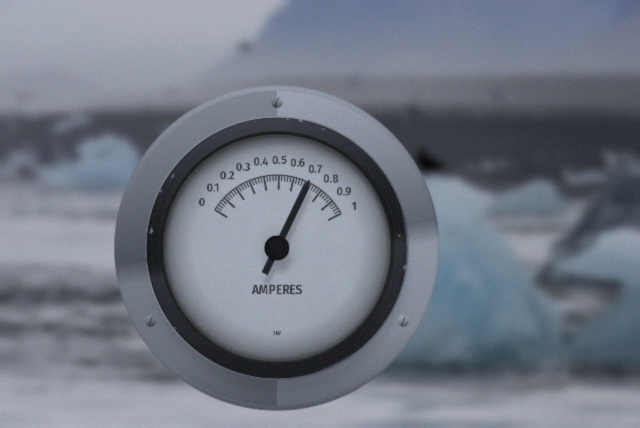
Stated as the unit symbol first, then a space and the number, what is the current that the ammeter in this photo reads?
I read A 0.7
